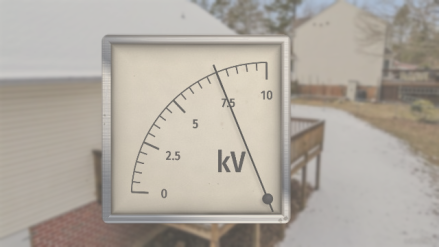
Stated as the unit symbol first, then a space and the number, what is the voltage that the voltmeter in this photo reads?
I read kV 7.5
